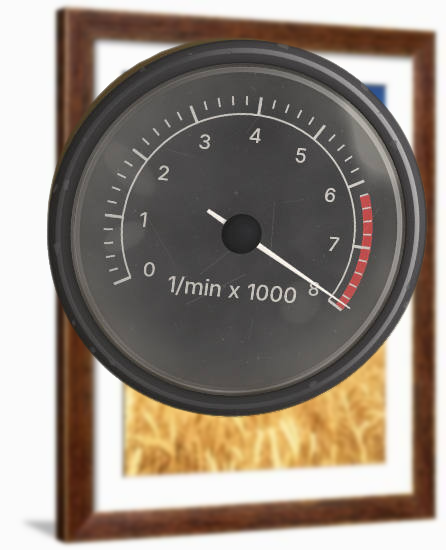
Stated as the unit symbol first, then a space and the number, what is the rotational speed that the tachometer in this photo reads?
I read rpm 7900
